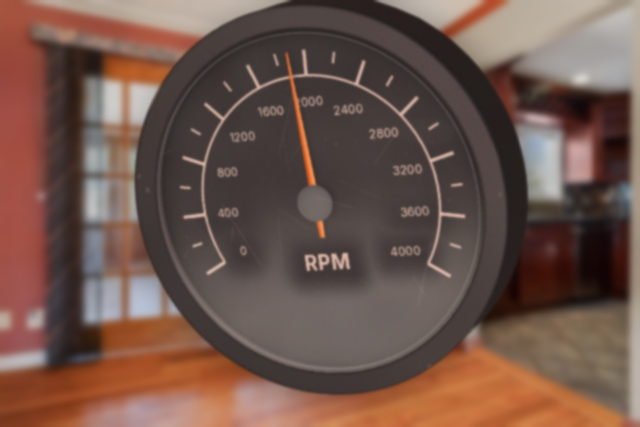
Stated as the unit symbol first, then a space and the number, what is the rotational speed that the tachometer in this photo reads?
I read rpm 1900
